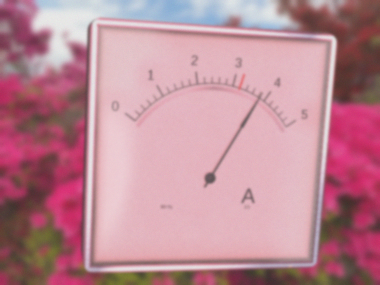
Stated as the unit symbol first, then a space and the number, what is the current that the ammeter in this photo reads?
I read A 3.8
